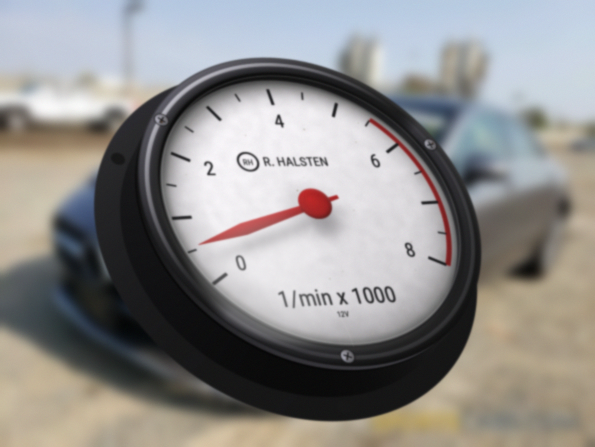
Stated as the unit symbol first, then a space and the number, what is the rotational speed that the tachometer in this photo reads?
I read rpm 500
